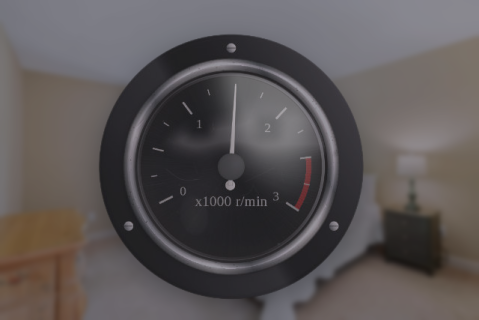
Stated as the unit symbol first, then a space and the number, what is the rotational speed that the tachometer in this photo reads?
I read rpm 1500
